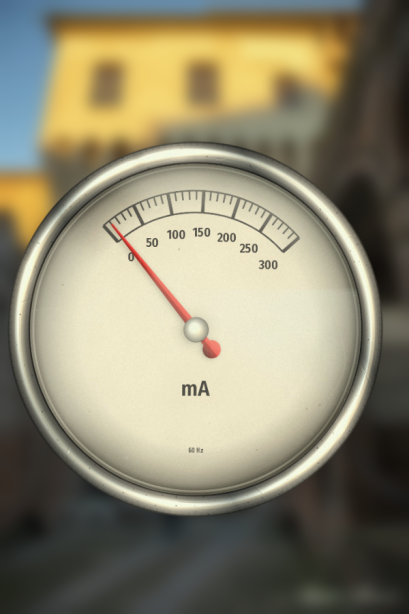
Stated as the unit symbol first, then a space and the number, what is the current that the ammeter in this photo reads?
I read mA 10
